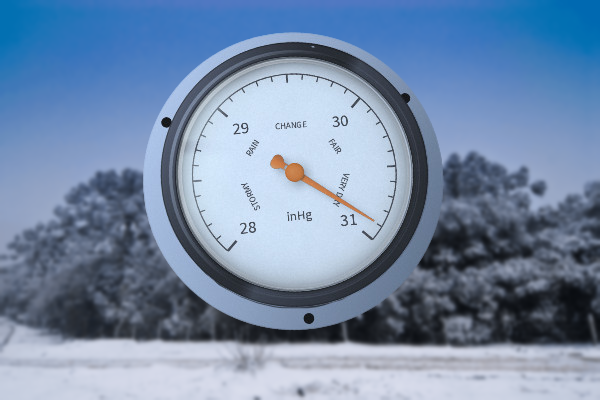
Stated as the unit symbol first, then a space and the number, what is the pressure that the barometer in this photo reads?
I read inHg 30.9
